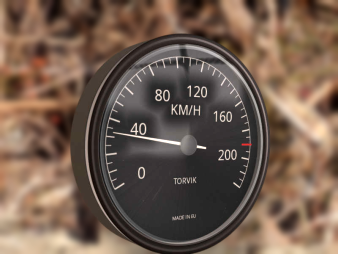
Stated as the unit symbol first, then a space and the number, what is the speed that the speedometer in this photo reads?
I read km/h 32.5
